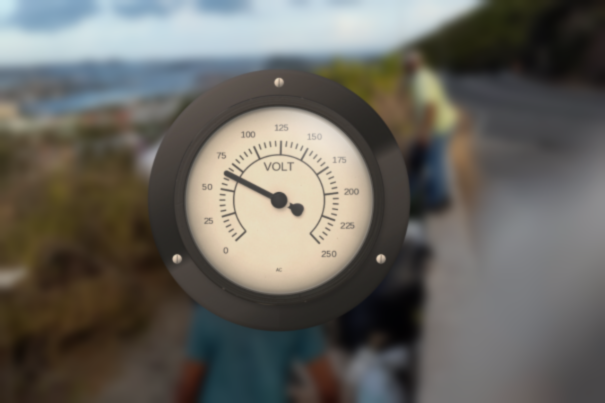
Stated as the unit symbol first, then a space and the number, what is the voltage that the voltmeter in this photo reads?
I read V 65
